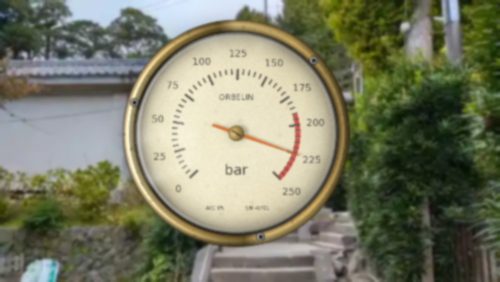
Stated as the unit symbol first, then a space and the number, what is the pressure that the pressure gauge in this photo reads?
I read bar 225
